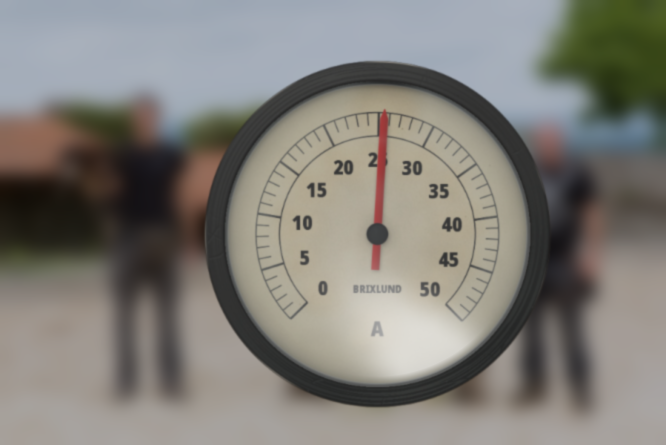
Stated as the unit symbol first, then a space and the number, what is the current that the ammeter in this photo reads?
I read A 25.5
